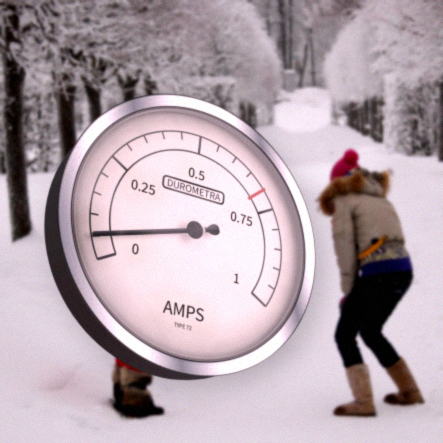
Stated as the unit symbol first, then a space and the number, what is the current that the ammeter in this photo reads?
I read A 0.05
